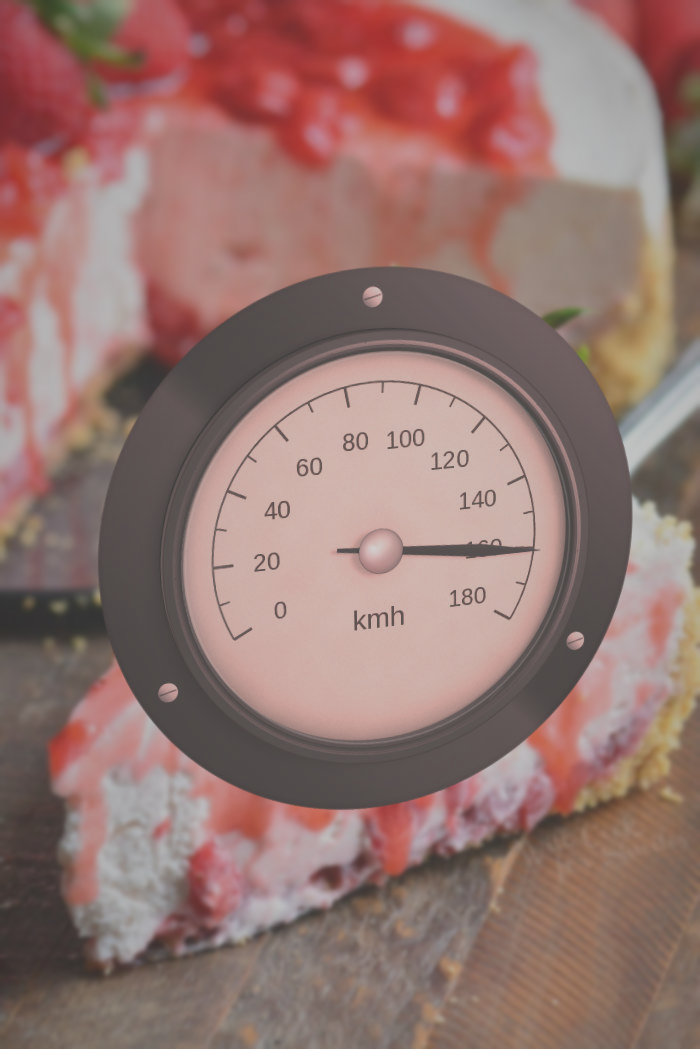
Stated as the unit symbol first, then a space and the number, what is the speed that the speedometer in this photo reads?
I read km/h 160
